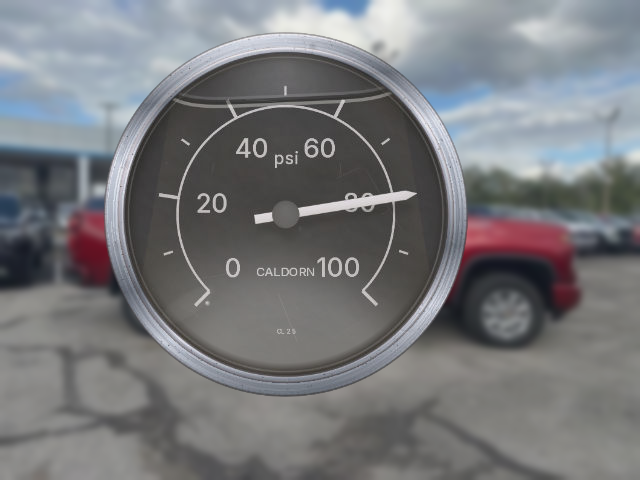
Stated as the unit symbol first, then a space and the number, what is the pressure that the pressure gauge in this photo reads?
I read psi 80
